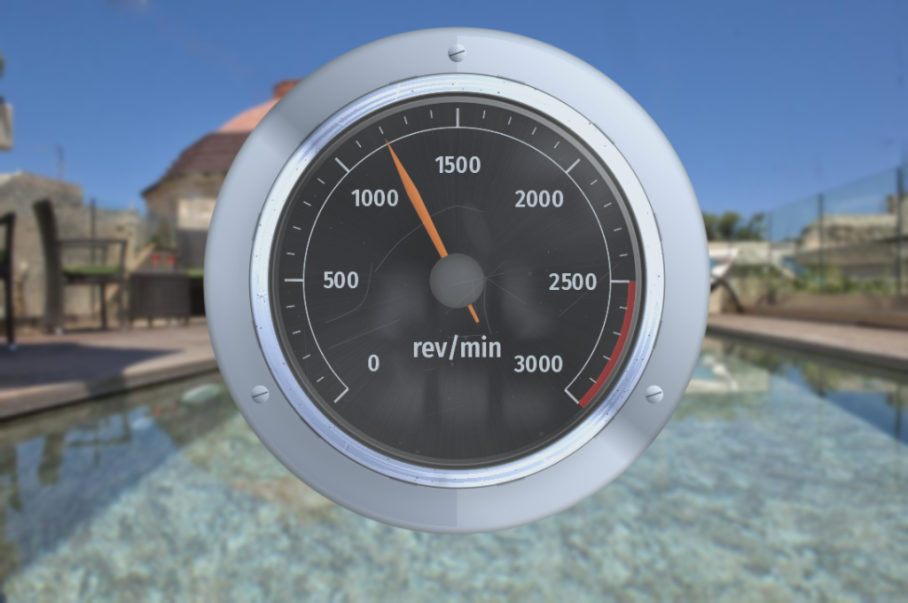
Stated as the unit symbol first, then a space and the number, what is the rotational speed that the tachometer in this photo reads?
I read rpm 1200
